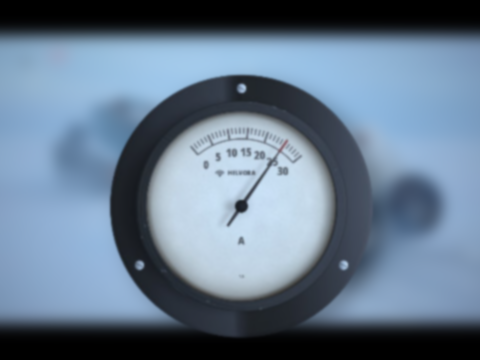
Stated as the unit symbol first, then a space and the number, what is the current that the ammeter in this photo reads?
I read A 25
